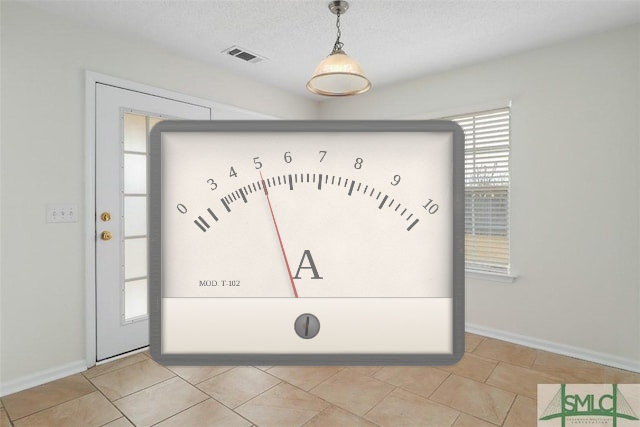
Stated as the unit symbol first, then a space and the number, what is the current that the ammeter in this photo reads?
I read A 5
